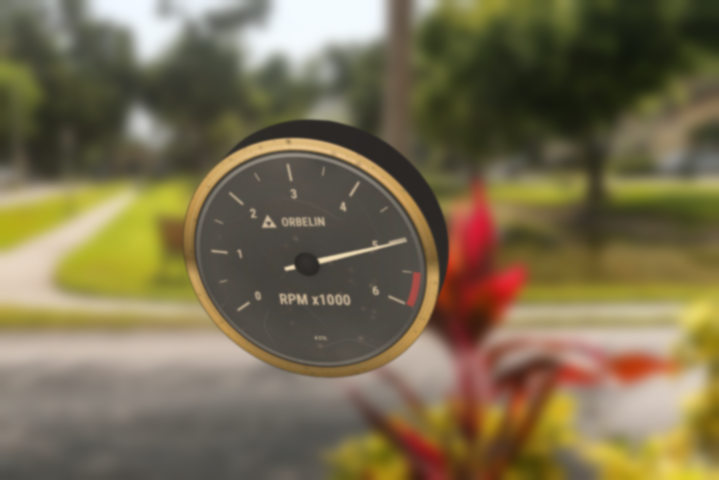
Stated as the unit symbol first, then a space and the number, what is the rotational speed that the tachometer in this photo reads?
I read rpm 5000
